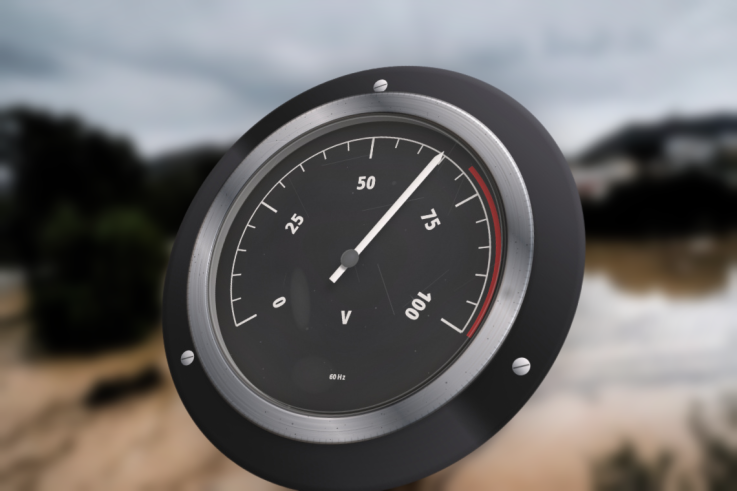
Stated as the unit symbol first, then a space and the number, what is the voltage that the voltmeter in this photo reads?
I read V 65
